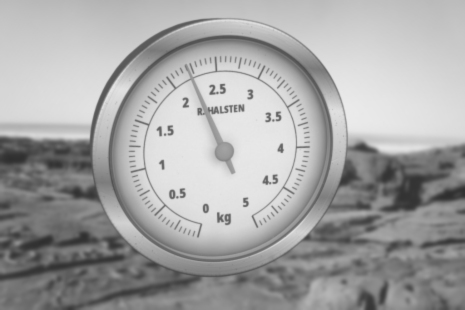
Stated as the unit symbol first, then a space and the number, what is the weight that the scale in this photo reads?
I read kg 2.2
